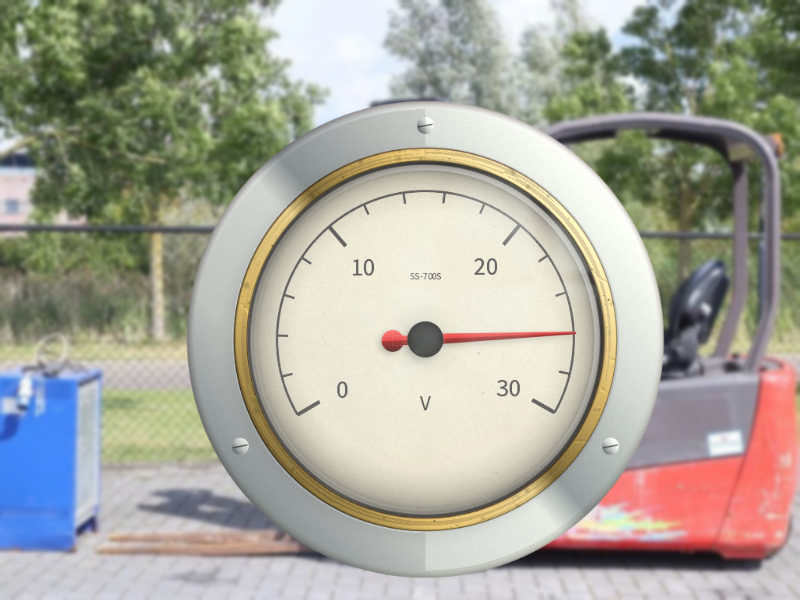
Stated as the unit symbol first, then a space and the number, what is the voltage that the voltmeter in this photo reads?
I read V 26
